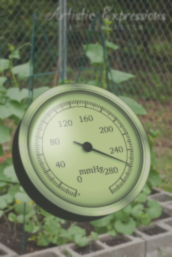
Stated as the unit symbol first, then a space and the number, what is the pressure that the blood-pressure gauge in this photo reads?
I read mmHg 260
